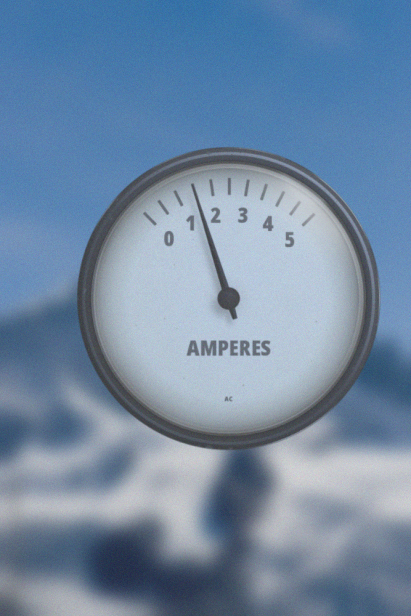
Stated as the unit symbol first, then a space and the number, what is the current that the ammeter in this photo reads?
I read A 1.5
